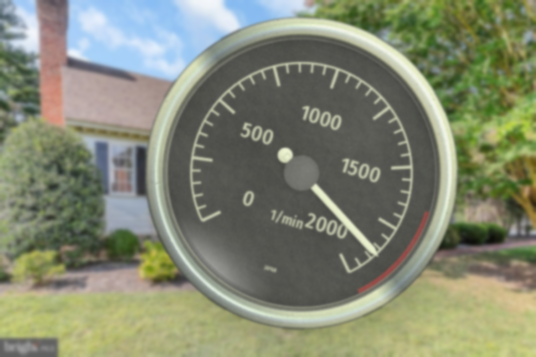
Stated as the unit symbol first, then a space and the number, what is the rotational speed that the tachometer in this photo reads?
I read rpm 1875
